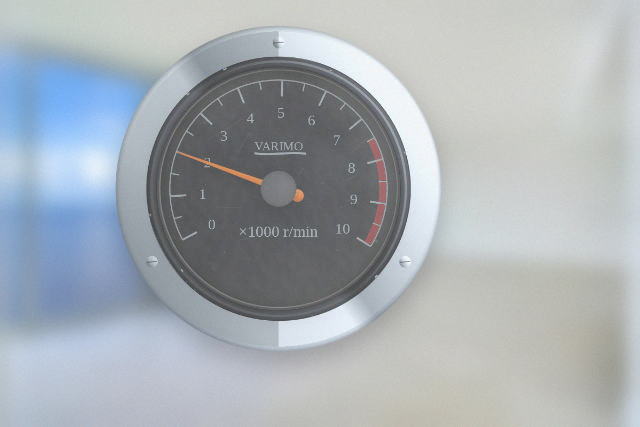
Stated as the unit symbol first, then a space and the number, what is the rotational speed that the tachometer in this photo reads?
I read rpm 2000
